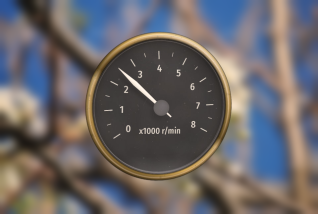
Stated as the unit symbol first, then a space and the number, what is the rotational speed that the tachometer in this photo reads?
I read rpm 2500
